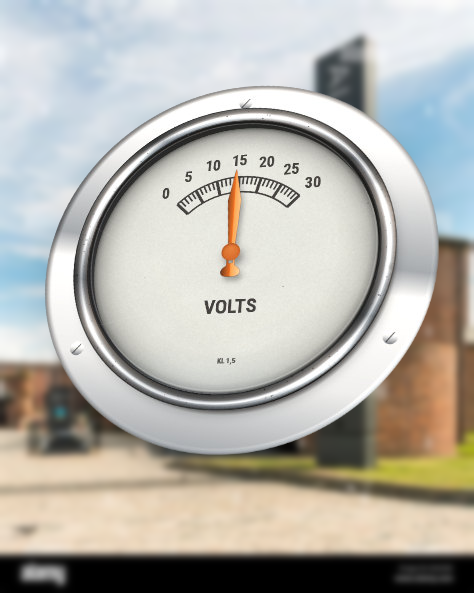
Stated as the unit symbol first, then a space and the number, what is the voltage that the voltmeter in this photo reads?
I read V 15
